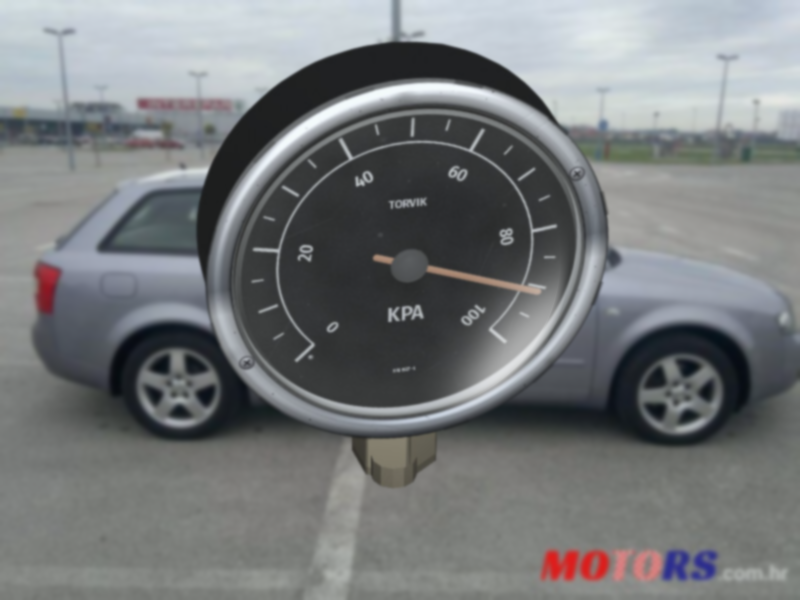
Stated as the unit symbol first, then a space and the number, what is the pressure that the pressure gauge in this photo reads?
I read kPa 90
